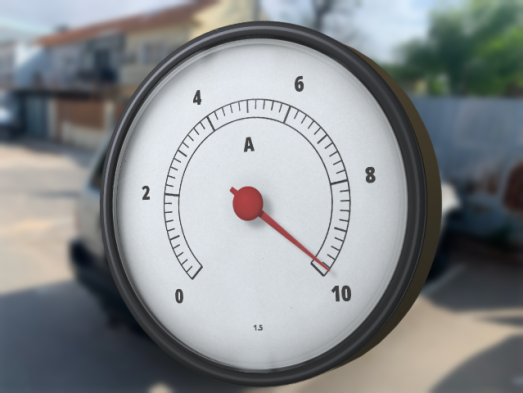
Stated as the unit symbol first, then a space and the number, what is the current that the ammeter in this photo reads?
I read A 9.8
